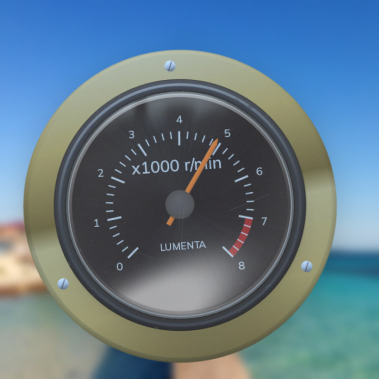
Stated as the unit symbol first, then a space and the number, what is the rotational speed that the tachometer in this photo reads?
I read rpm 4900
